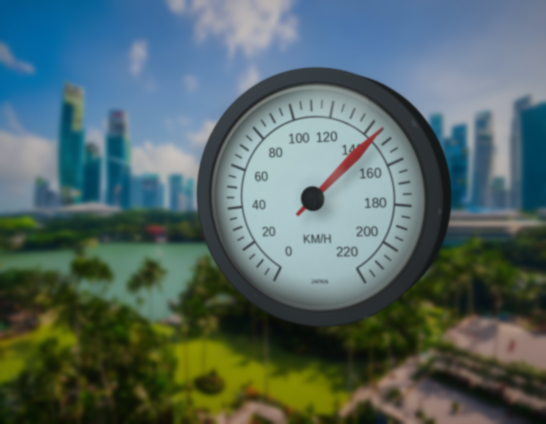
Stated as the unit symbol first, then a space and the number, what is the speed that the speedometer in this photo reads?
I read km/h 145
